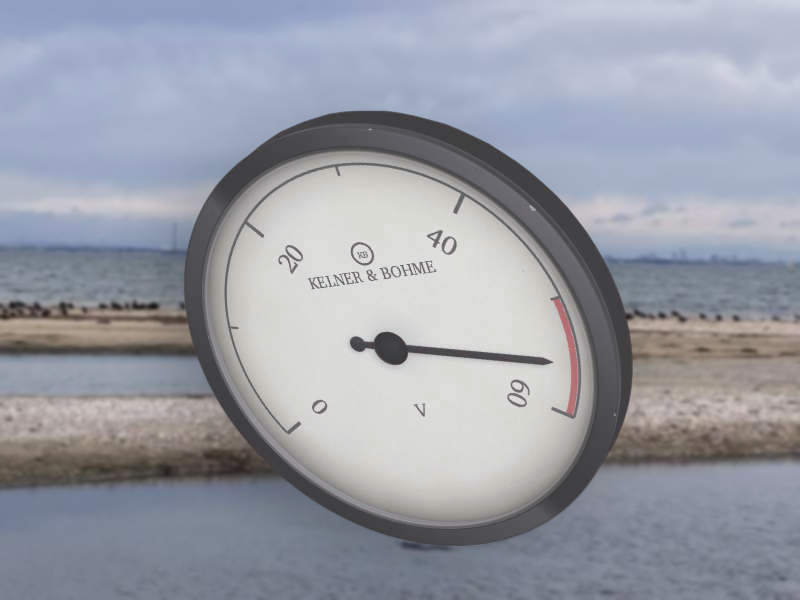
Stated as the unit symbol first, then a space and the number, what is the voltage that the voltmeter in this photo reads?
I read V 55
